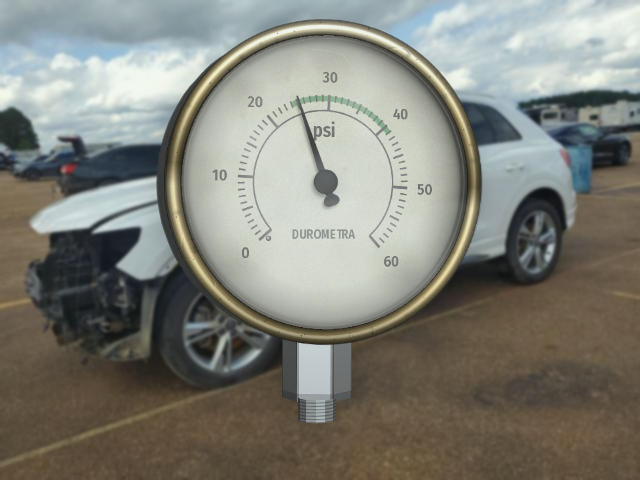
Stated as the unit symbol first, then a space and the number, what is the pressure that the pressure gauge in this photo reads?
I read psi 25
